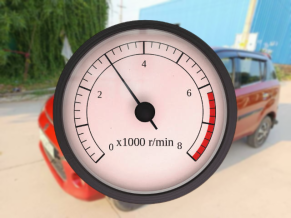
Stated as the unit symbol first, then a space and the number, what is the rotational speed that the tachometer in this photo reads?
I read rpm 3000
